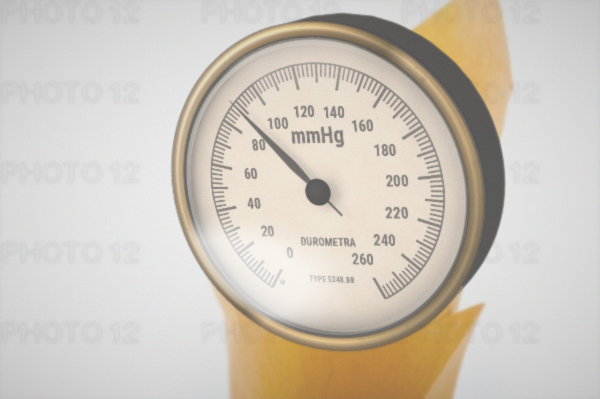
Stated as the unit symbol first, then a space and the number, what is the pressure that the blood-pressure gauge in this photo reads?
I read mmHg 90
